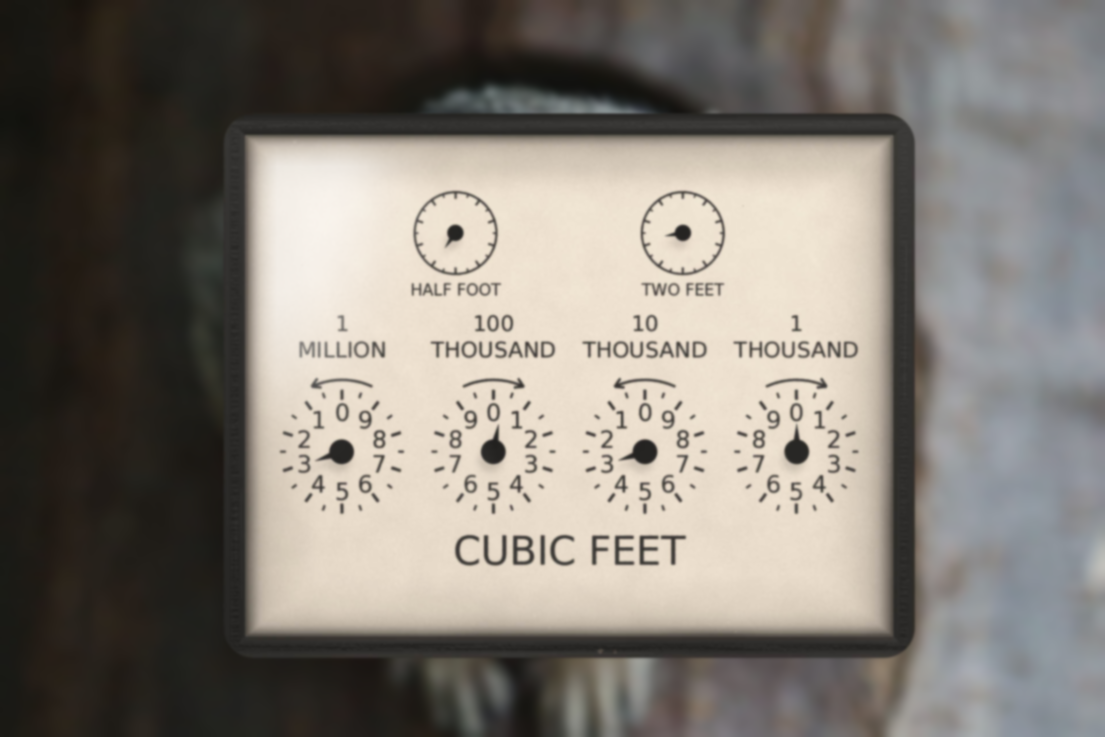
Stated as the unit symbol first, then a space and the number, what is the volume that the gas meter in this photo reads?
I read ft³ 303000
